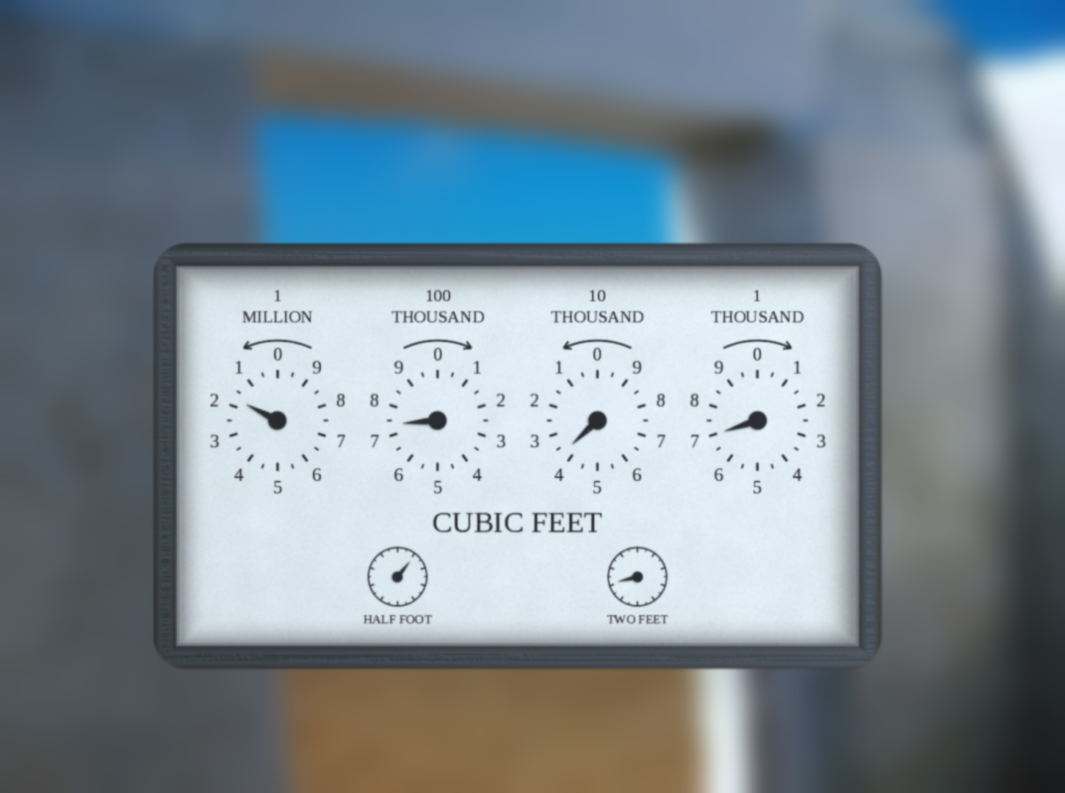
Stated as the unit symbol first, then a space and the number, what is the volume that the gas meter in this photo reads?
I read ft³ 173700
